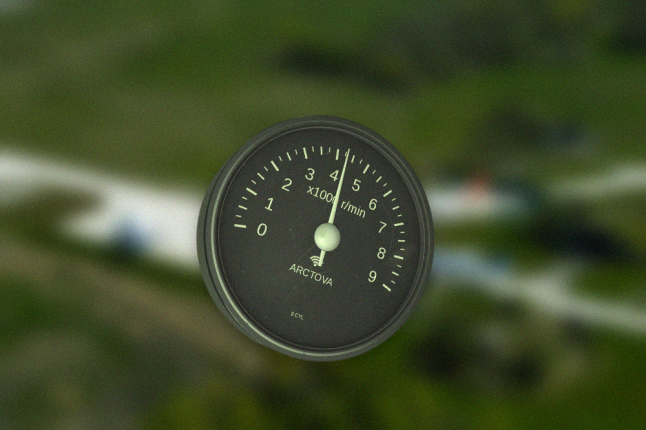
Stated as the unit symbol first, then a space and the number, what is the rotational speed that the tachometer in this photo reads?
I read rpm 4250
